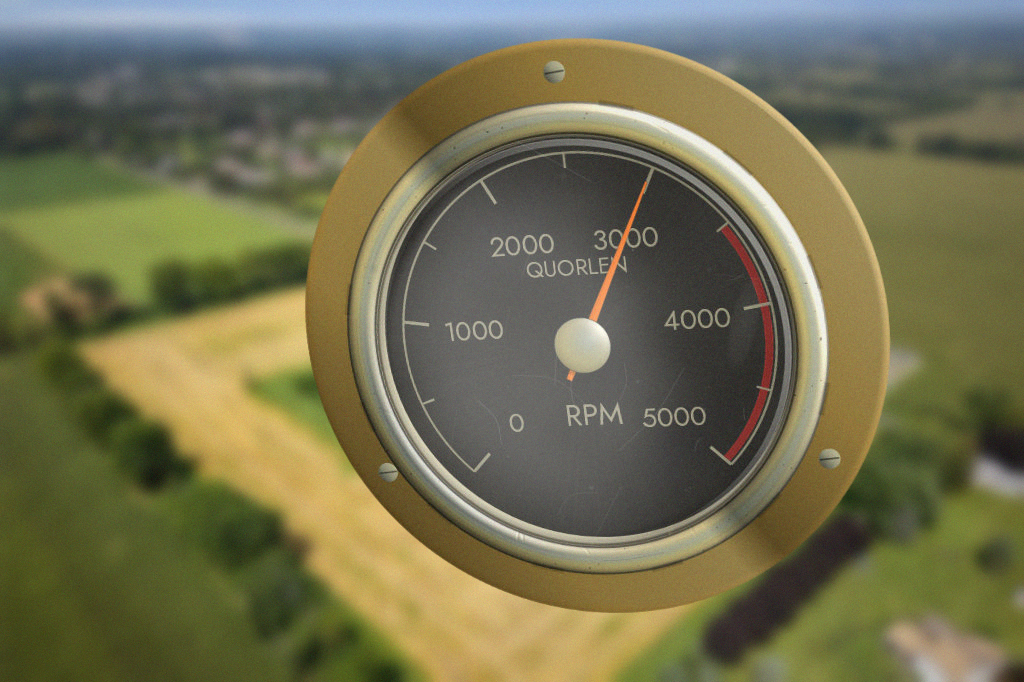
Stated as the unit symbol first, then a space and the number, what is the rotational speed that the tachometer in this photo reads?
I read rpm 3000
